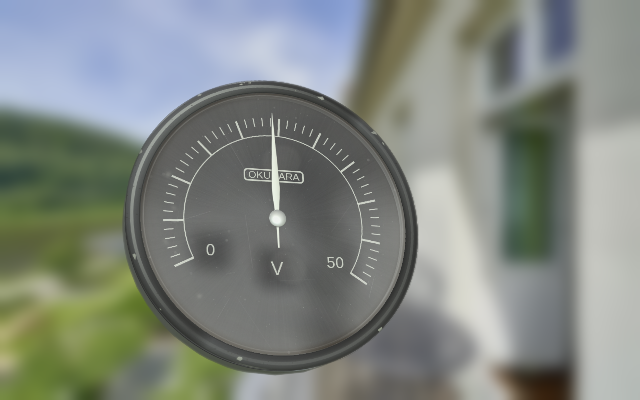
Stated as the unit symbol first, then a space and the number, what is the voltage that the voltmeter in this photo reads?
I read V 24
